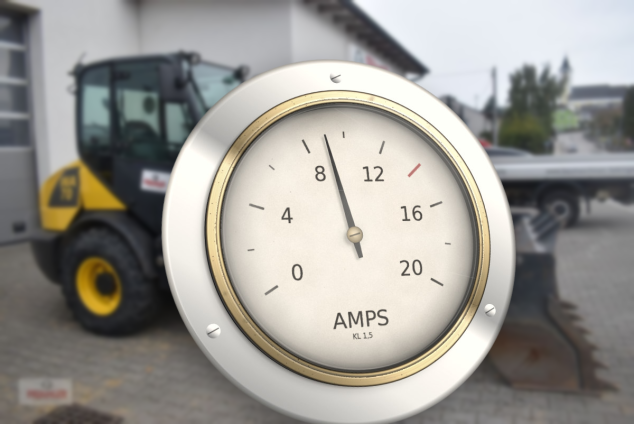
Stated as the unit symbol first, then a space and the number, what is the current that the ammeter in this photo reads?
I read A 9
